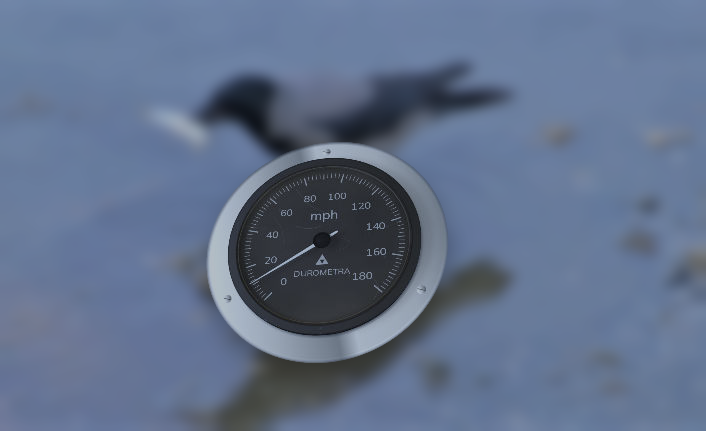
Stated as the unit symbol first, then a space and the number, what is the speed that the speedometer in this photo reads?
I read mph 10
